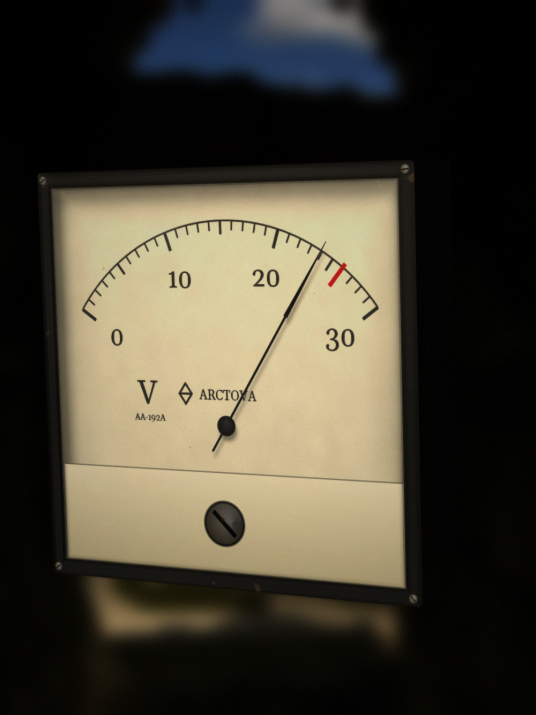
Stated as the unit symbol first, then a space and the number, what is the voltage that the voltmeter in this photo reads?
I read V 24
